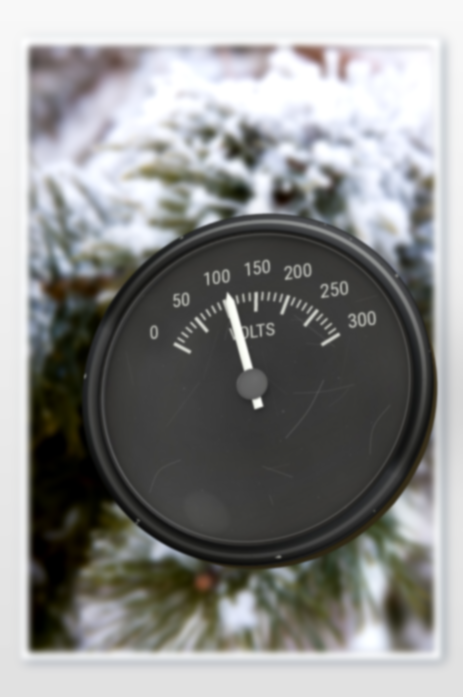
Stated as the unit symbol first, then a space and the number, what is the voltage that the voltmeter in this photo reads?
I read V 110
